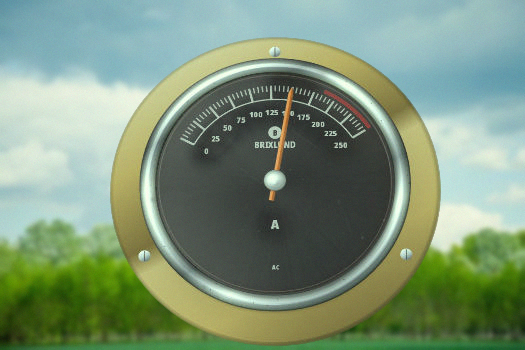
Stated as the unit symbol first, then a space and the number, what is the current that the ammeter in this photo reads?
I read A 150
